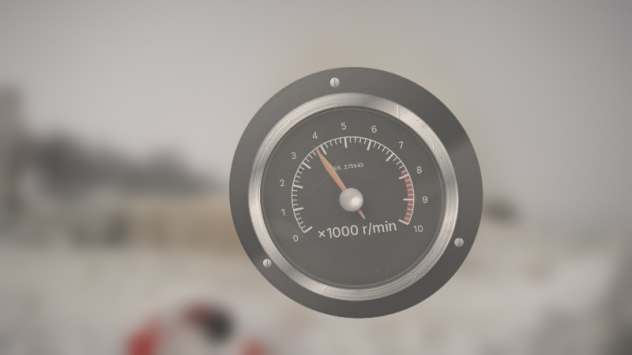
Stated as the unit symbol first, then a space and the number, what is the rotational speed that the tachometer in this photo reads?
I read rpm 3800
